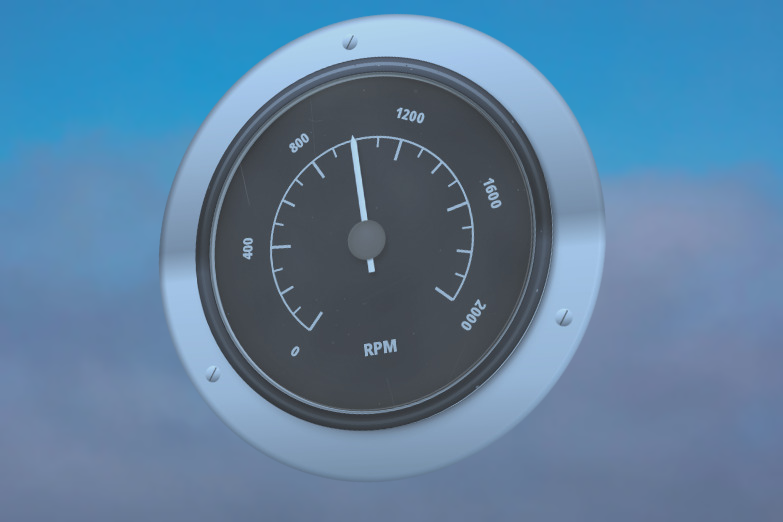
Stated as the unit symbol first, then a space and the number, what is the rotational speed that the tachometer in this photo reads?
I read rpm 1000
